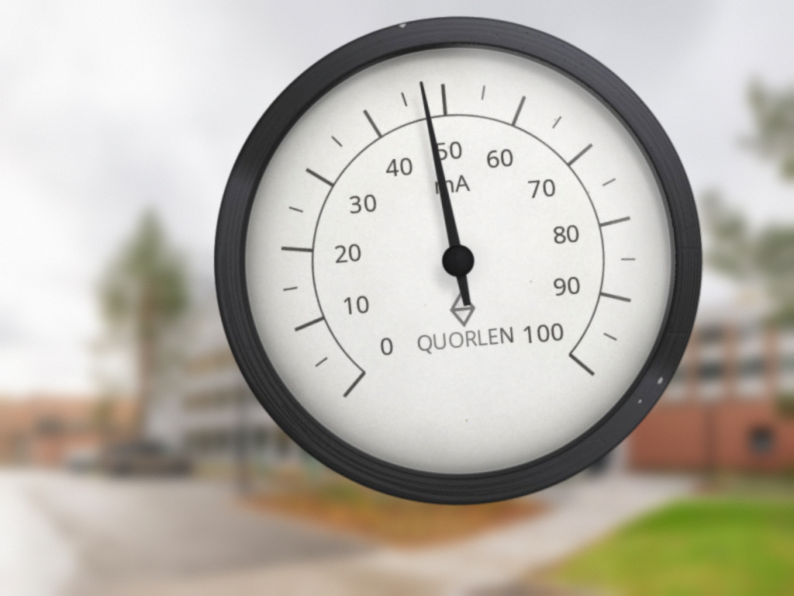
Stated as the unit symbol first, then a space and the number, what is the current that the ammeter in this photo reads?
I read mA 47.5
